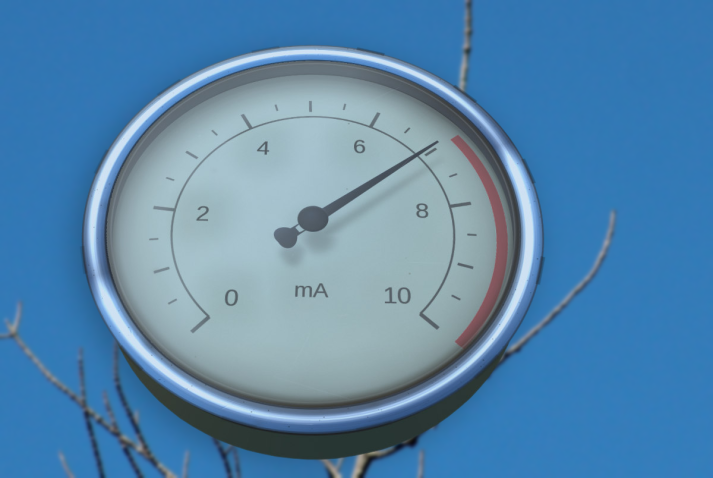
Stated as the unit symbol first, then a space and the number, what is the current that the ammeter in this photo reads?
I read mA 7
